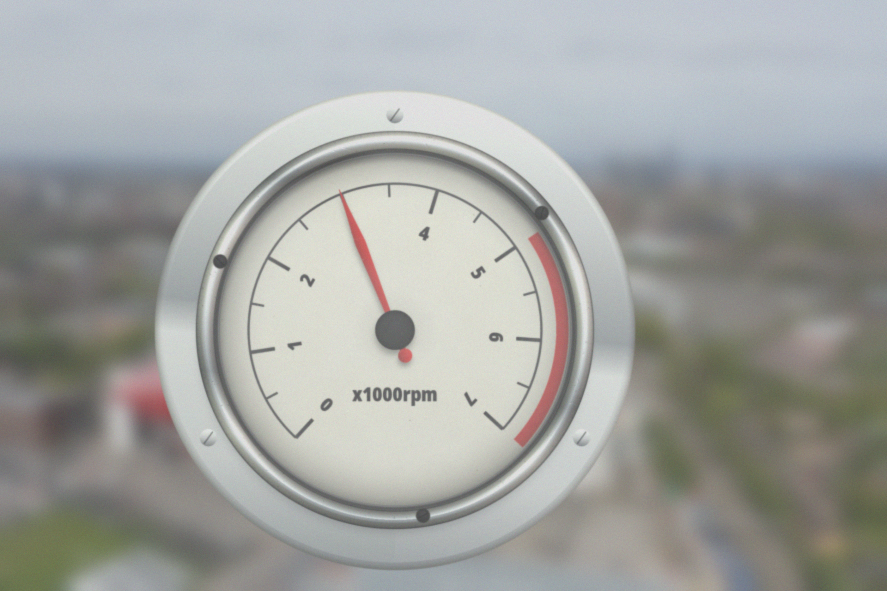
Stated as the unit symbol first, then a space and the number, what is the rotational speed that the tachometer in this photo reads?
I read rpm 3000
